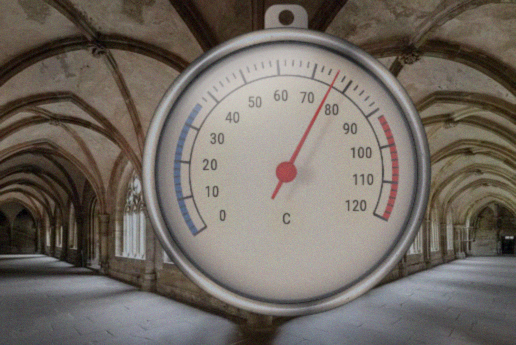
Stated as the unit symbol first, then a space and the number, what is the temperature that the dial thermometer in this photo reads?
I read °C 76
